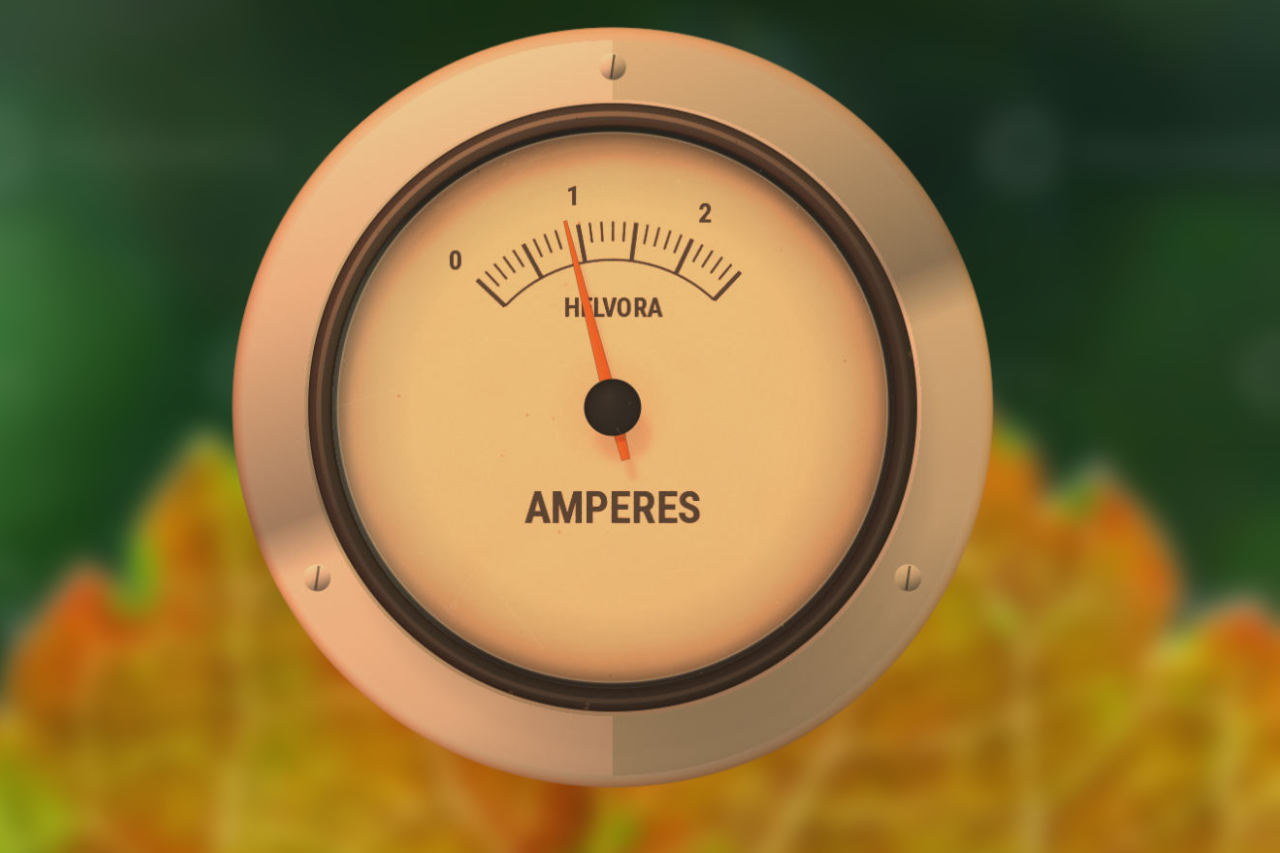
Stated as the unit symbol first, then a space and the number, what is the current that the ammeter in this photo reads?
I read A 0.9
